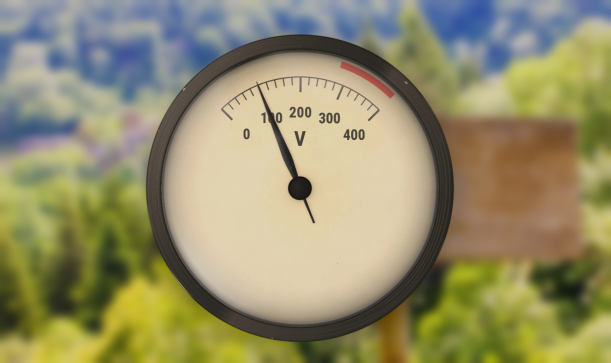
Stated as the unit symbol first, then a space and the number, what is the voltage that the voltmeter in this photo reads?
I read V 100
